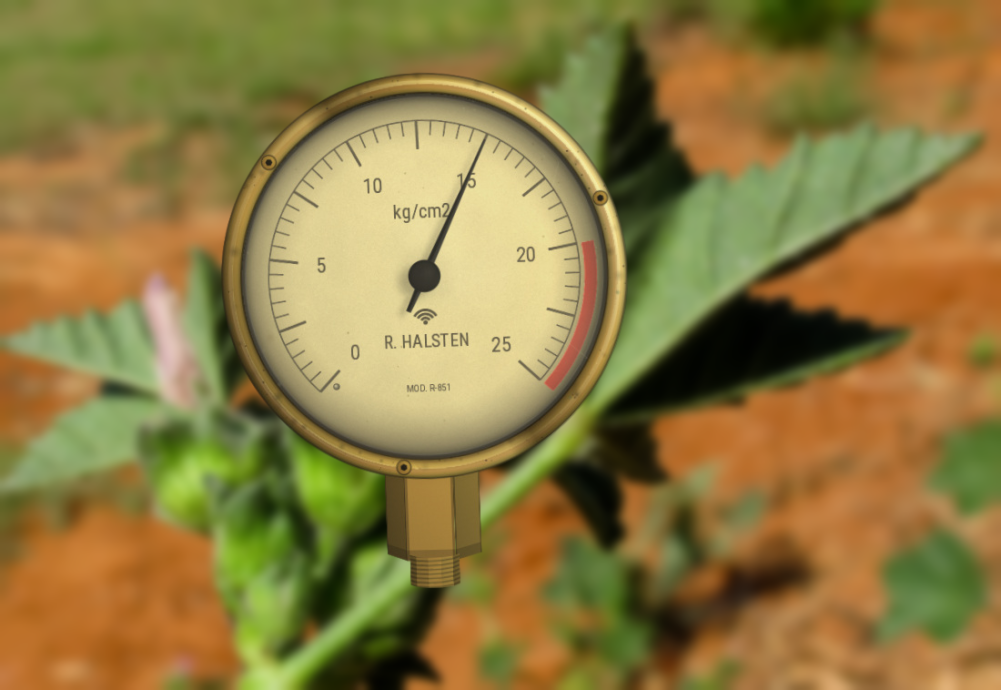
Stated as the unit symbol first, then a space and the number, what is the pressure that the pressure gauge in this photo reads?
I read kg/cm² 15
